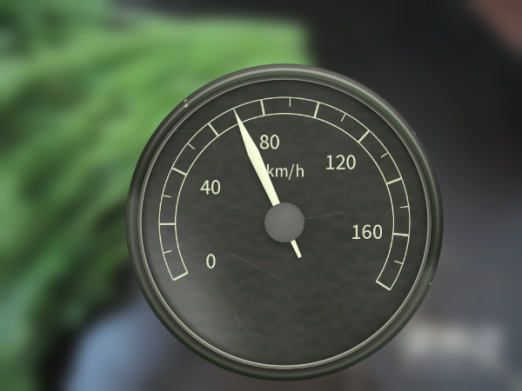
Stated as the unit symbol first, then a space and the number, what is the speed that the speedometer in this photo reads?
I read km/h 70
